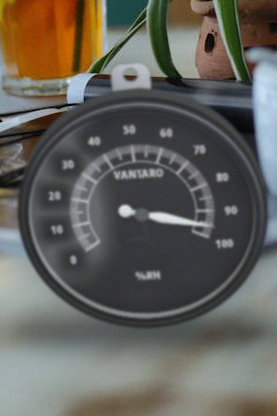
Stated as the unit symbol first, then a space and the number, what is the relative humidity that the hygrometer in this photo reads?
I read % 95
